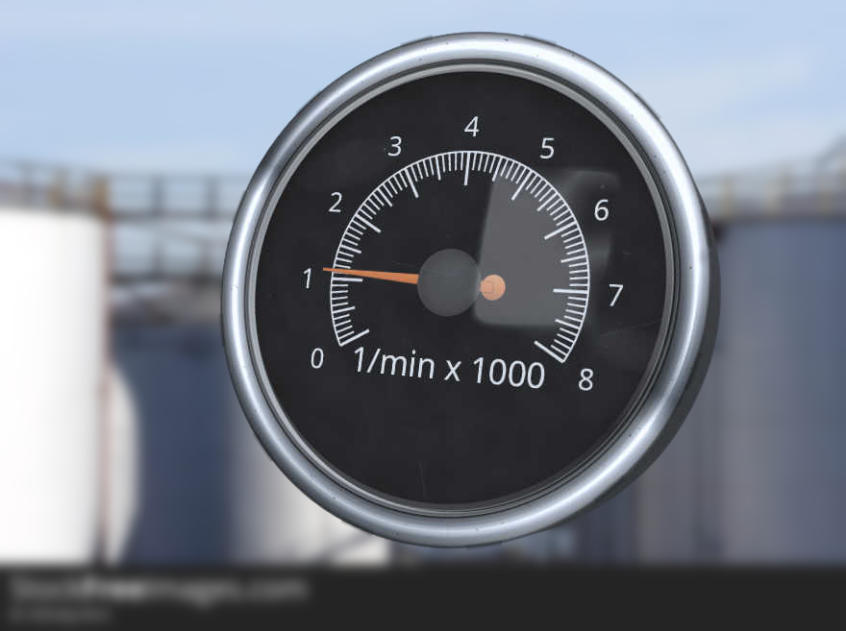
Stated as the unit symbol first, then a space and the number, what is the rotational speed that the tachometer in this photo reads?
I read rpm 1100
